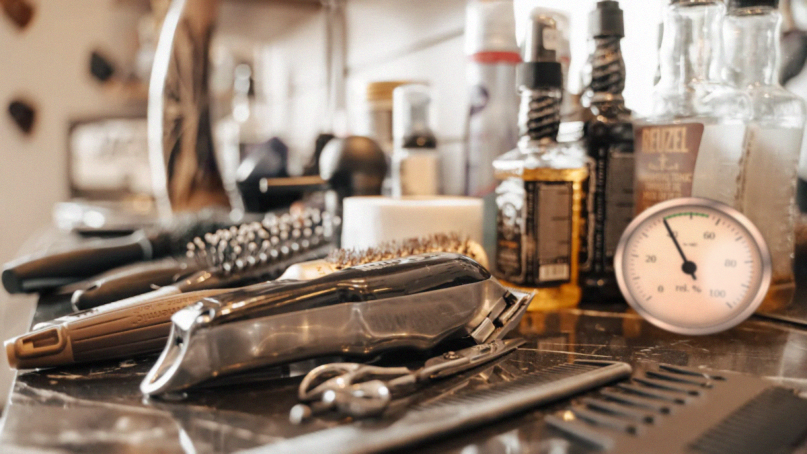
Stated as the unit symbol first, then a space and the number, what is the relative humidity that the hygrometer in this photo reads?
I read % 40
